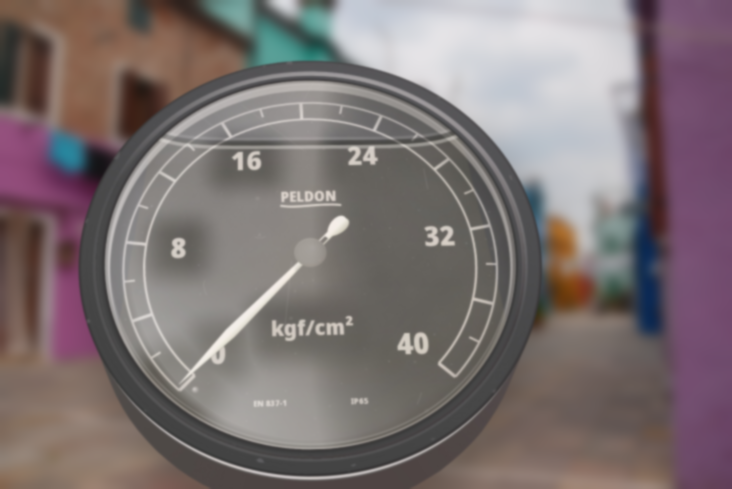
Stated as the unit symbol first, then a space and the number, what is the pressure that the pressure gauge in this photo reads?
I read kg/cm² 0
